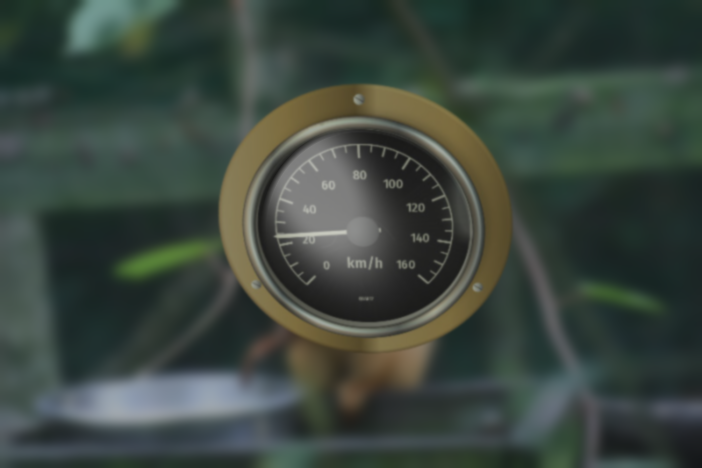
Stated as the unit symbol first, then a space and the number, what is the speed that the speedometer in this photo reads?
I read km/h 25
